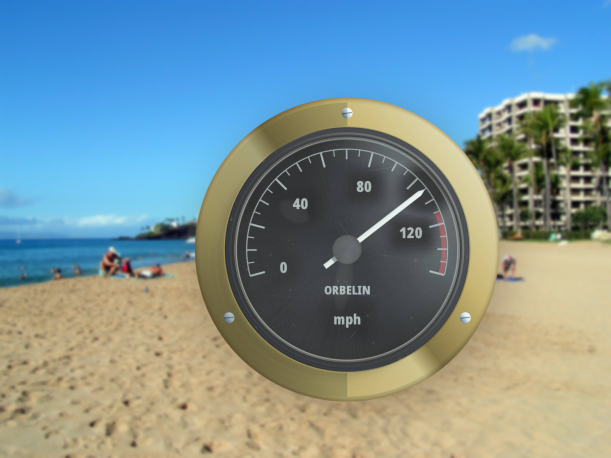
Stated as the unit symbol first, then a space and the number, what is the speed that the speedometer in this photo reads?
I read mph 105
